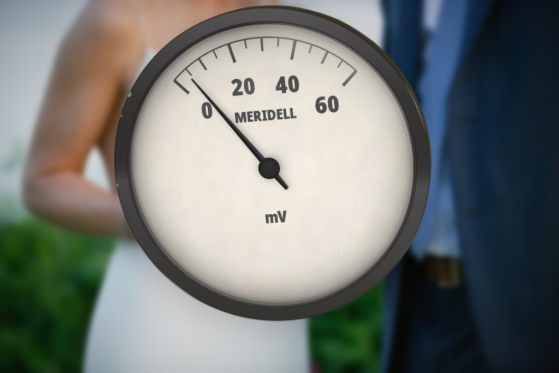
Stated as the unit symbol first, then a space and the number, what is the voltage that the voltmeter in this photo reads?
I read mV 5
